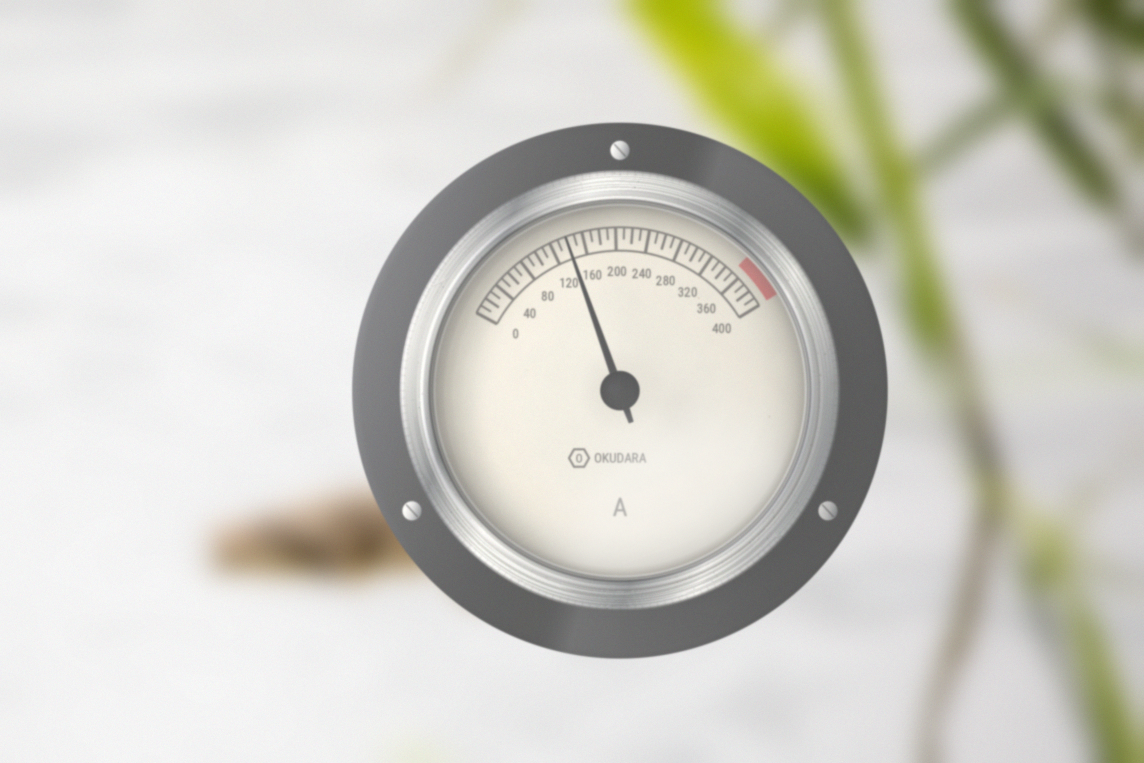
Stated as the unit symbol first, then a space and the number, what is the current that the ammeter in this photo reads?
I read A 140
